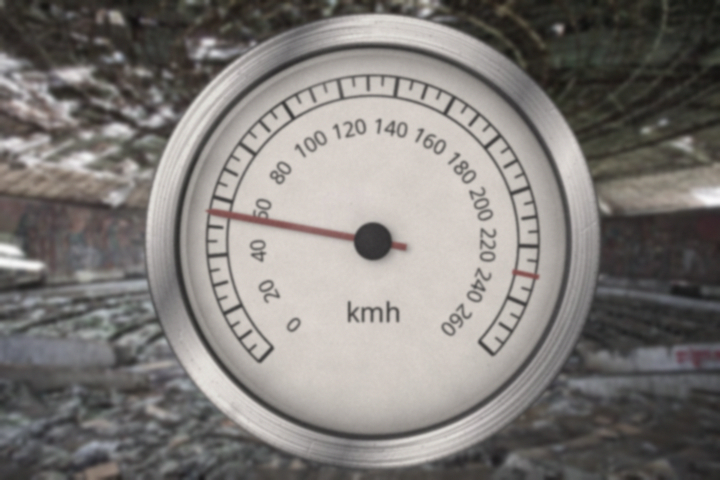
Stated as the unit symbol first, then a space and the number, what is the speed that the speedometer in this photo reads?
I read km/h 55
